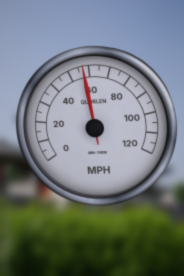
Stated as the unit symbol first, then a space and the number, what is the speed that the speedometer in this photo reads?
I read mph 57.5
